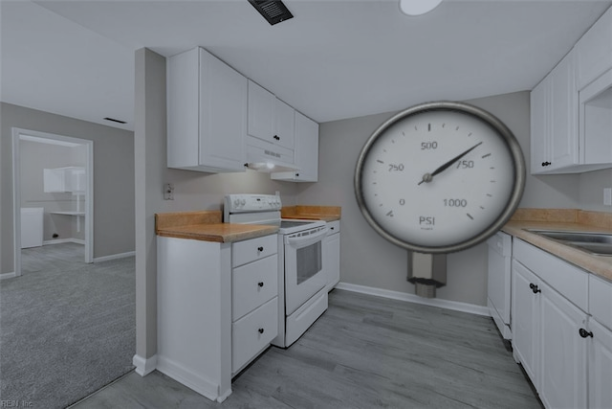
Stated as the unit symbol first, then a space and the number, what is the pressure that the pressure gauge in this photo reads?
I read psi 700
